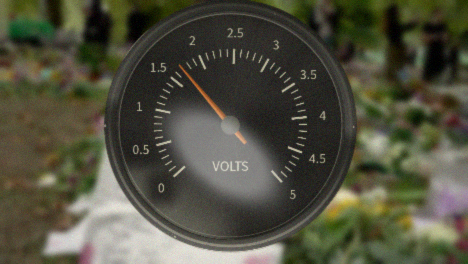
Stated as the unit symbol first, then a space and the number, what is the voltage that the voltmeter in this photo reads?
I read V 1.7
